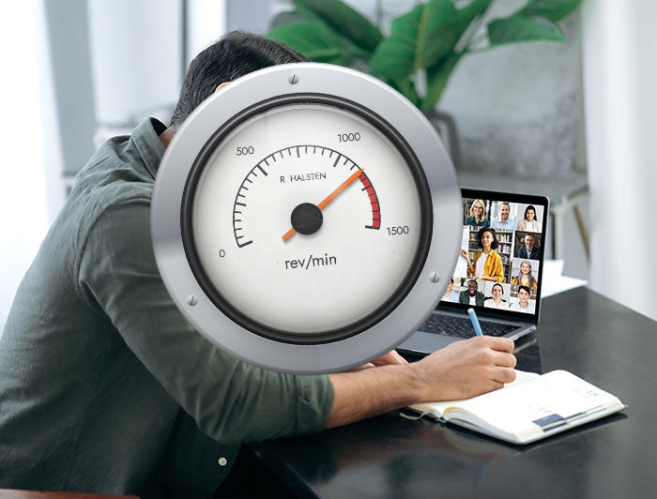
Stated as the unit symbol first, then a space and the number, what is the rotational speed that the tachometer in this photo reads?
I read rpm 1150
